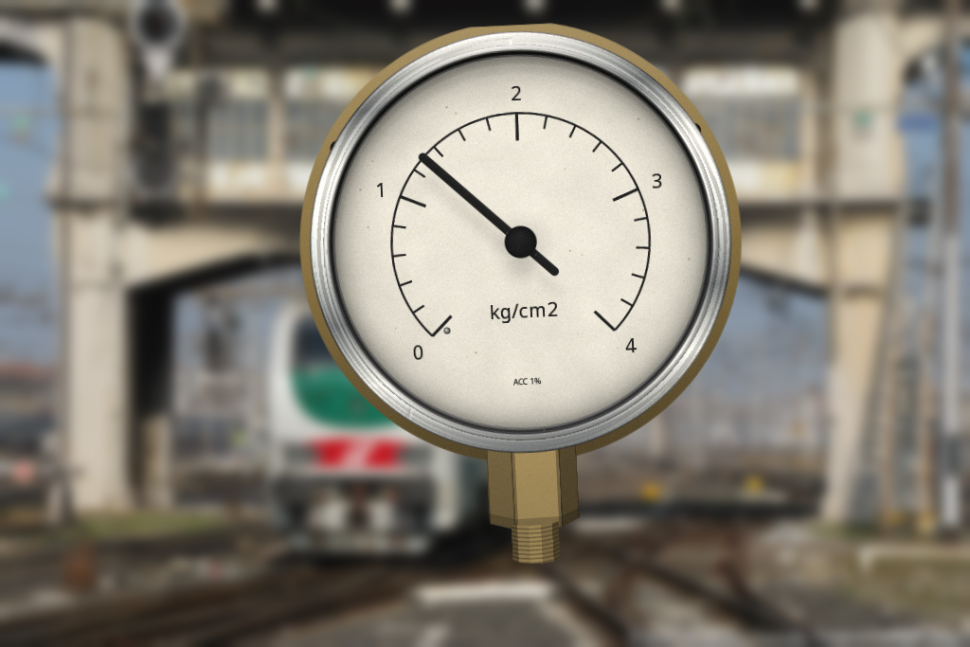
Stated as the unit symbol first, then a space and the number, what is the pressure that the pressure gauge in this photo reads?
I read kg/cm² 1.3
